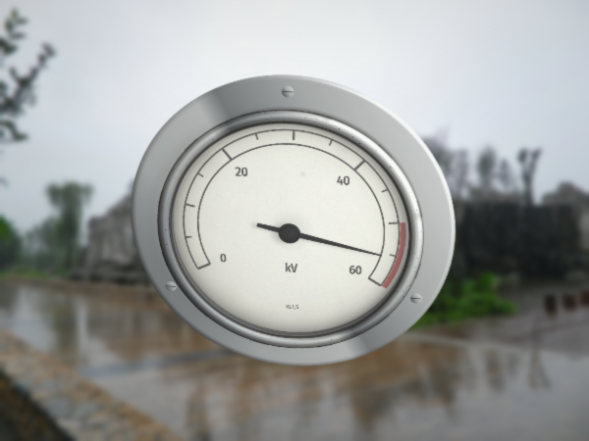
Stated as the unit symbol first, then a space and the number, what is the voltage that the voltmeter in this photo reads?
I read kV 55
